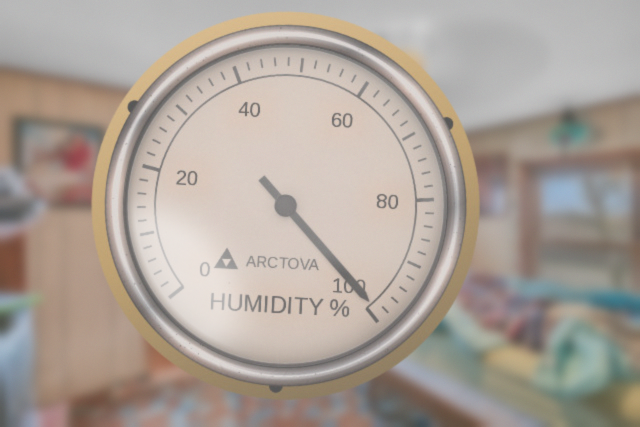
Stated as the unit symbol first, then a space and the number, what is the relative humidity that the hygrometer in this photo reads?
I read % 99
